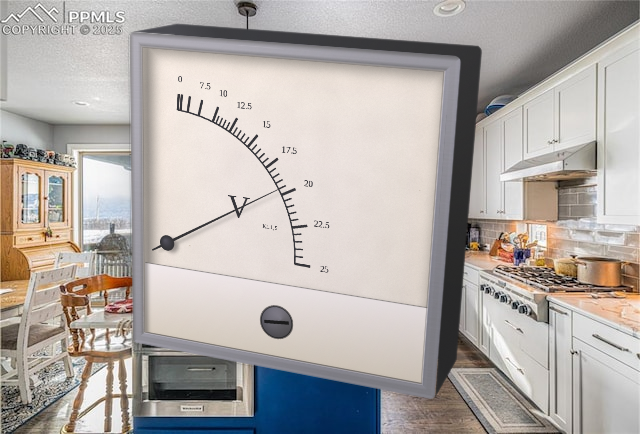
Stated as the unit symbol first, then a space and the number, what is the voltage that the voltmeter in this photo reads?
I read V 19.5
